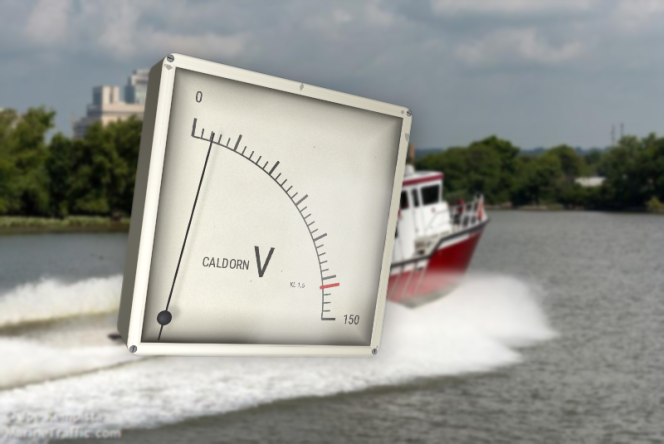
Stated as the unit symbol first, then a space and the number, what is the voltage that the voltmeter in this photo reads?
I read V 10
